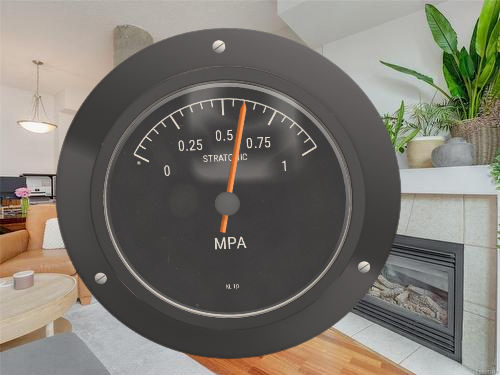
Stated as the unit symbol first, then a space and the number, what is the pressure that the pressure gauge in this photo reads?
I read MPa 0.6
